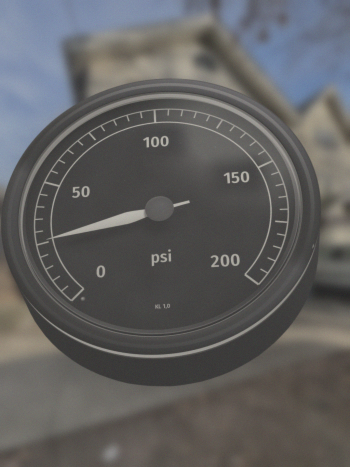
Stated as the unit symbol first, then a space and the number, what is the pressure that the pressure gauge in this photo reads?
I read psi 25
